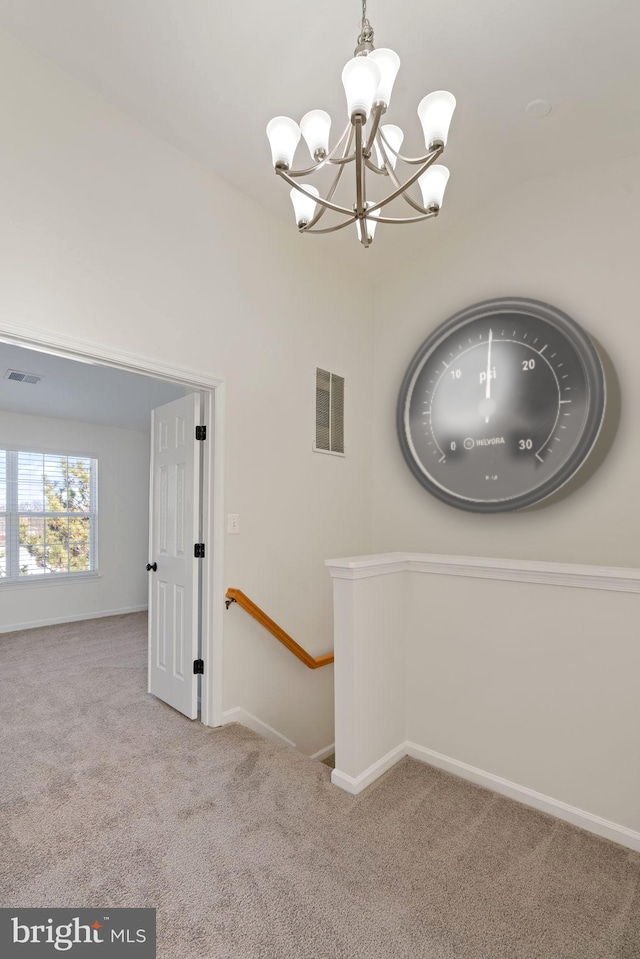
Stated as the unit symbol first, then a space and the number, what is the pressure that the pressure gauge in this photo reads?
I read psi 15
